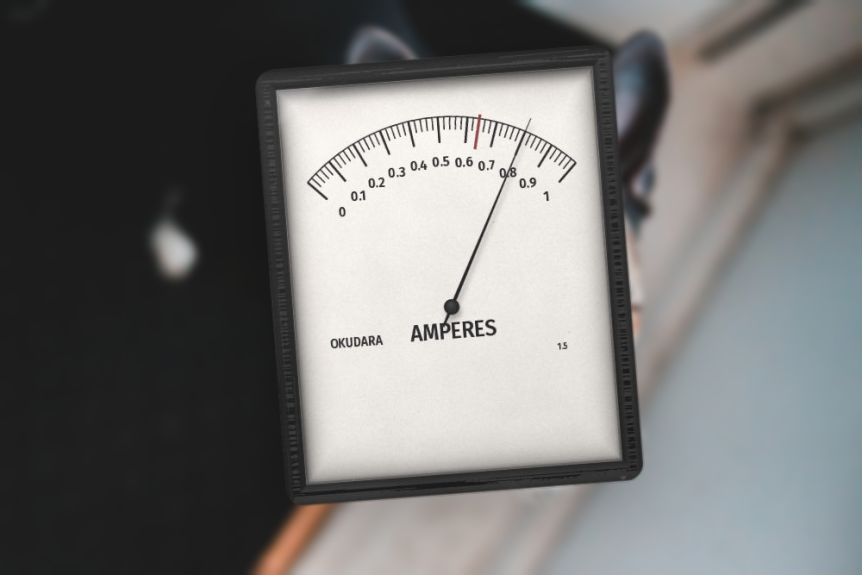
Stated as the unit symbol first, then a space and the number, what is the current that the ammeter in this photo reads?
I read A 0.8
